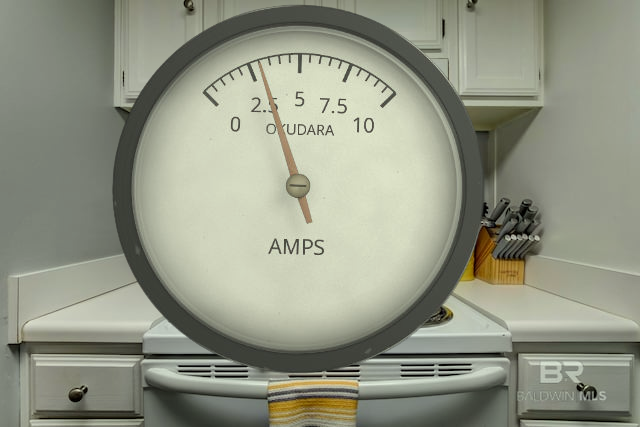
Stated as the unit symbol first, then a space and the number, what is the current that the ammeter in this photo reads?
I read A 3
